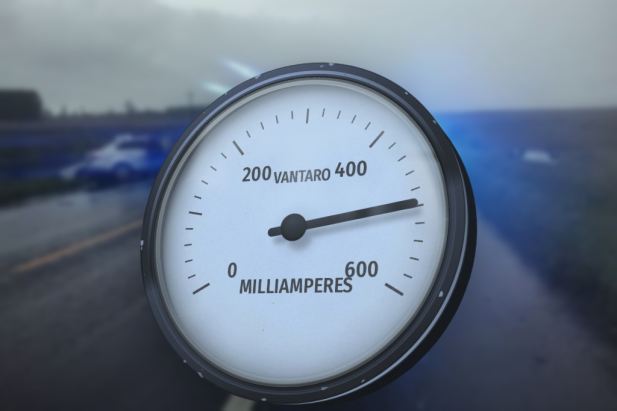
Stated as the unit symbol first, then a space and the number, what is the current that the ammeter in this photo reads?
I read mA 500
